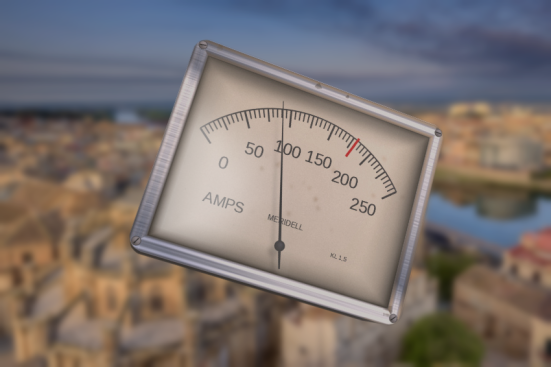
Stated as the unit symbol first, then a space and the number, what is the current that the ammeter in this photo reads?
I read A 90
